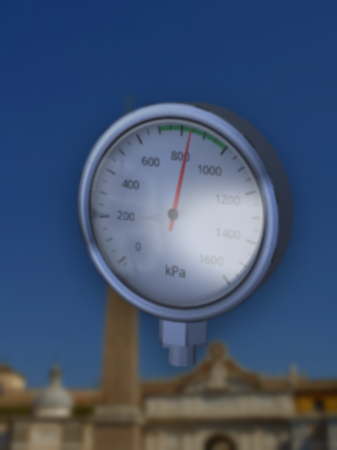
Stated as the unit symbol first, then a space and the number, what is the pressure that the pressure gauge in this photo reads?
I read kPa 850
